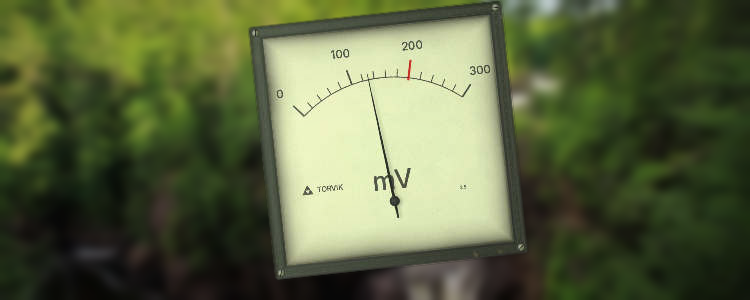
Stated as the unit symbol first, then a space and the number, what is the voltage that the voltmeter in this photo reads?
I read mV 130
